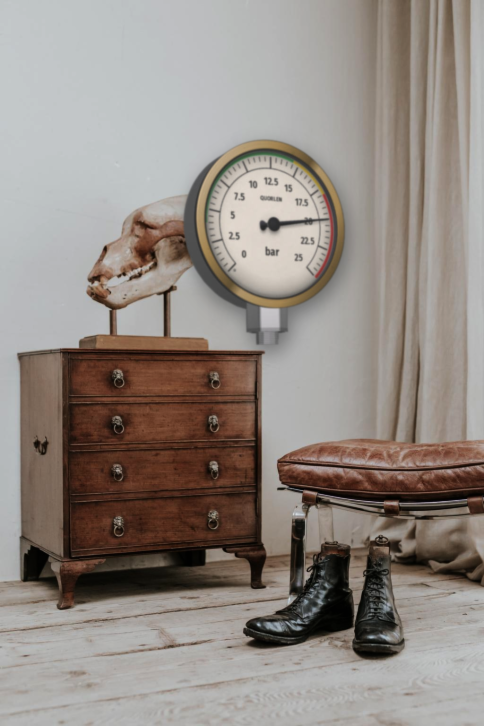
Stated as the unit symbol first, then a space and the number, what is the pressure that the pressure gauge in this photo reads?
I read bar 20
